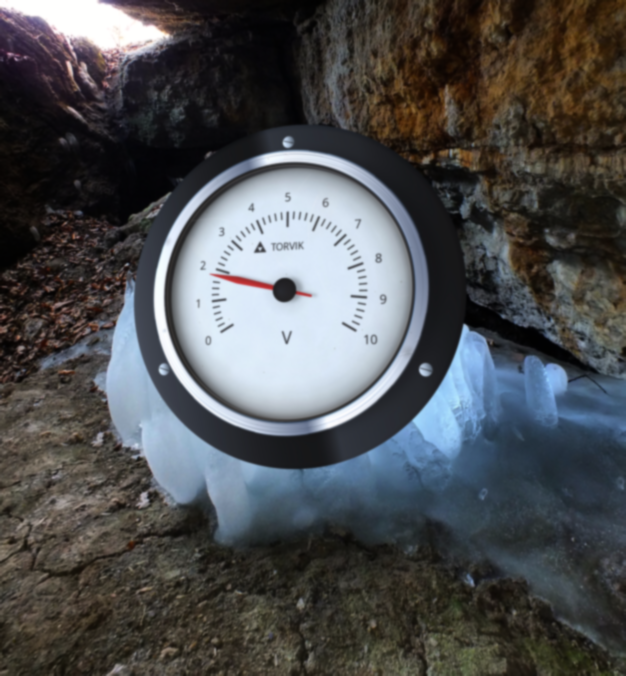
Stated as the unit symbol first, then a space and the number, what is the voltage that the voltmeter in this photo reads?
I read V 1.8
